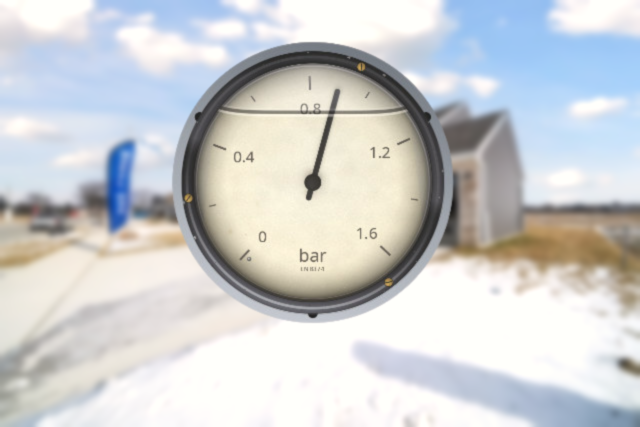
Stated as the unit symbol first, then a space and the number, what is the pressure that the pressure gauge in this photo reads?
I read bar 0.9
